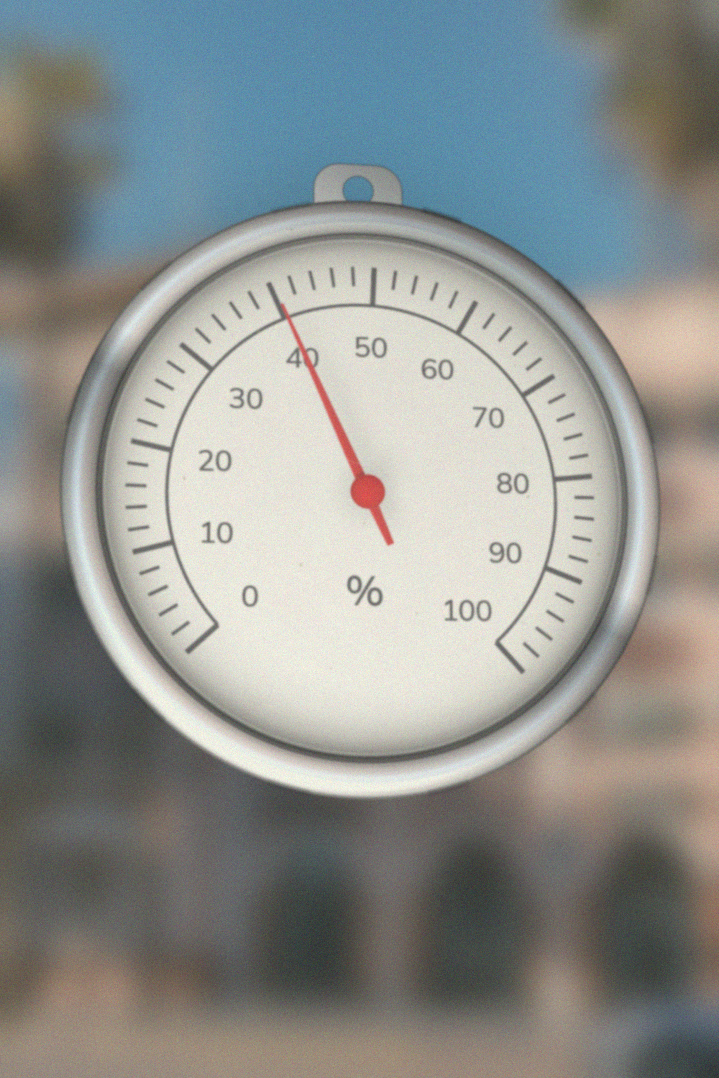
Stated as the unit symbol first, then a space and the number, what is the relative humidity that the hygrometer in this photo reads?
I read % 40
